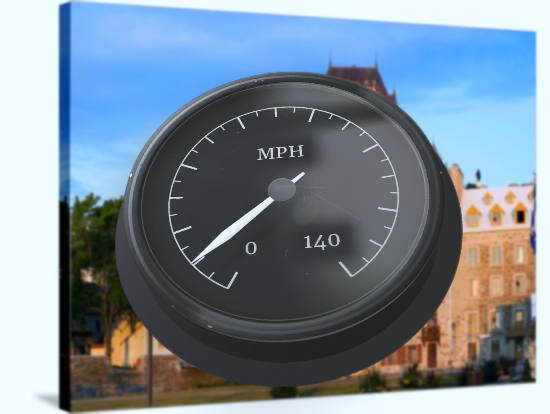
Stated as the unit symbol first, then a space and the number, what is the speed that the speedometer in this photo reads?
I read mph 10
